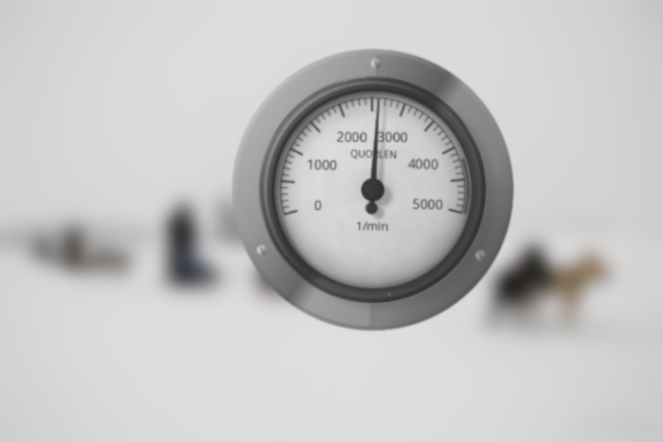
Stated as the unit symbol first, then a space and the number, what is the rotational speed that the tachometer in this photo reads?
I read rpm 2600
